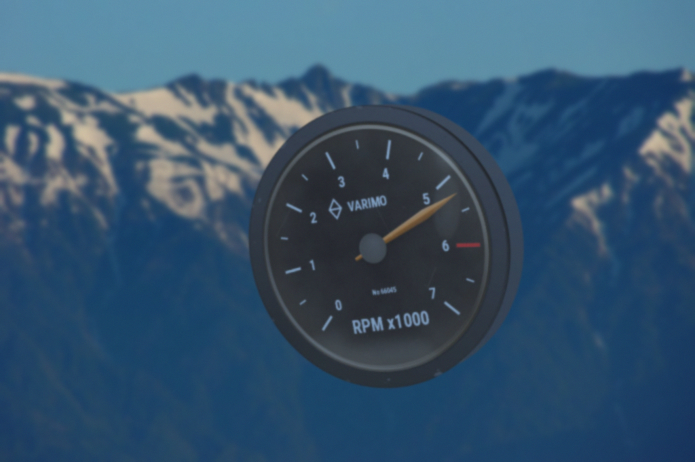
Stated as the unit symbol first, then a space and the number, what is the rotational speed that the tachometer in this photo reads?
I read rpm 5250
